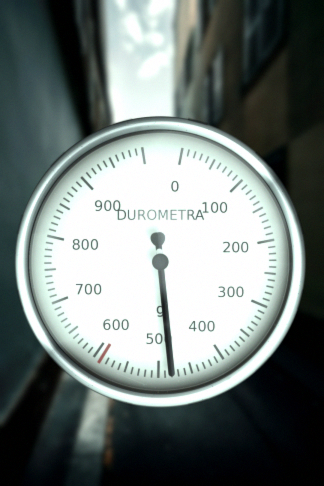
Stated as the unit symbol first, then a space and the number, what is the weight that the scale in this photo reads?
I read g 480
